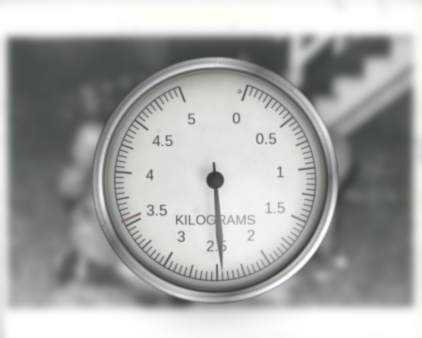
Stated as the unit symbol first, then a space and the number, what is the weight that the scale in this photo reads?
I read kg 2.45
